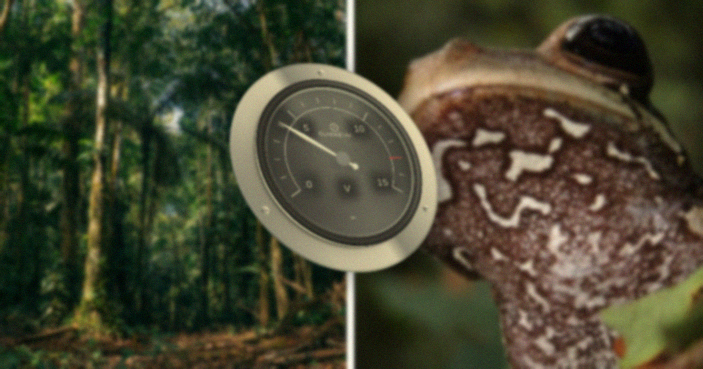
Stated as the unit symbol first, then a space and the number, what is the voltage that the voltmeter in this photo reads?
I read V 4
